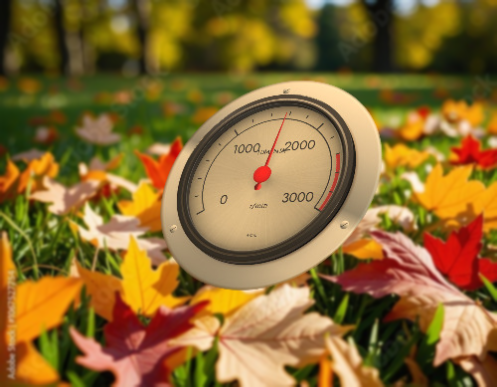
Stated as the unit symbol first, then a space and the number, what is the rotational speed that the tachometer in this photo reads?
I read rpm 1600
